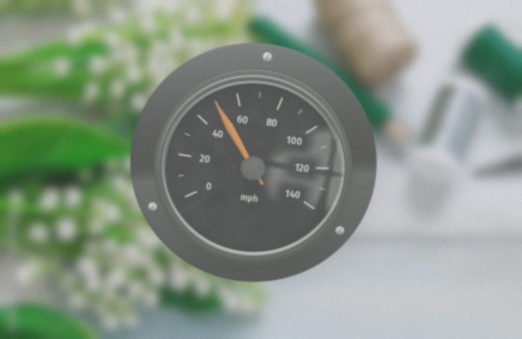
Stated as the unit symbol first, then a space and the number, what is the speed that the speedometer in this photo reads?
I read mph 50
